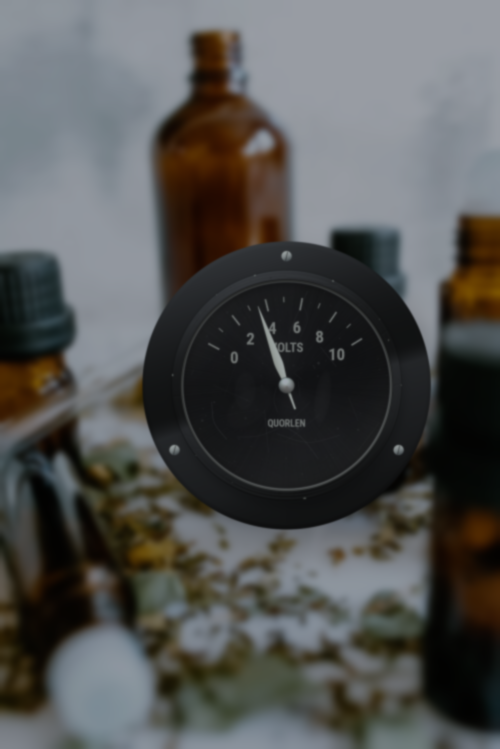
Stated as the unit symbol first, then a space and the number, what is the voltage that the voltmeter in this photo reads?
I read V 3.5
